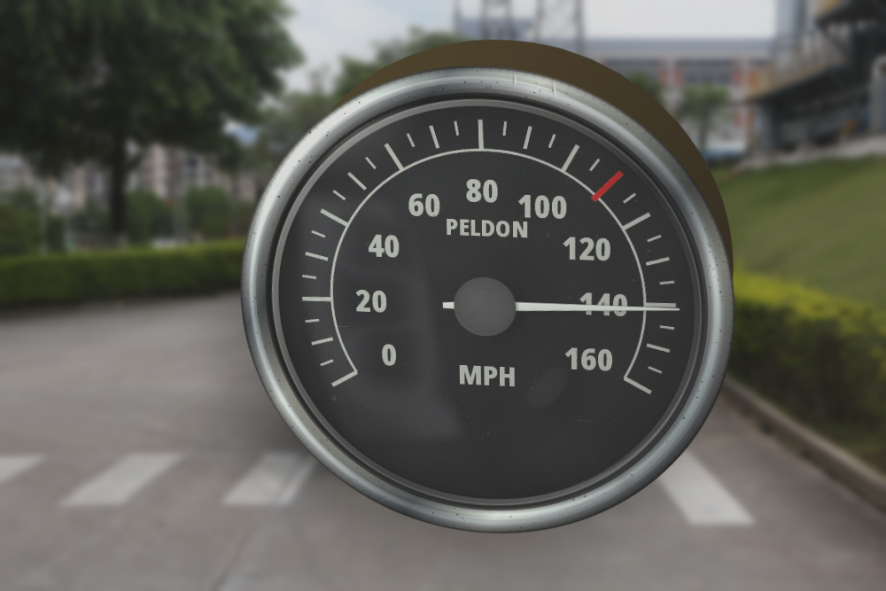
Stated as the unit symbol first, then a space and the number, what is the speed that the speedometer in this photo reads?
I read mph 140
